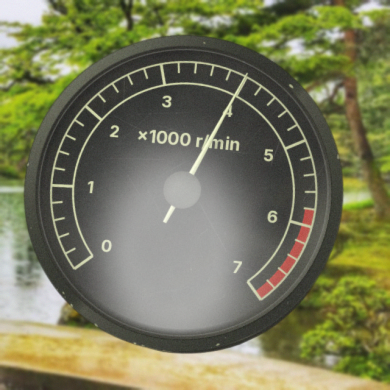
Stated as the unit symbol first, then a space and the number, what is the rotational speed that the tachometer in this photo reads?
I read rpm 4000
